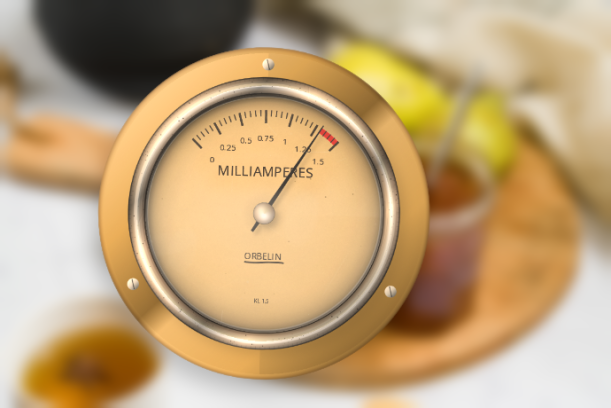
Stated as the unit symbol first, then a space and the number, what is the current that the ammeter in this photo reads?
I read mA 1.3
